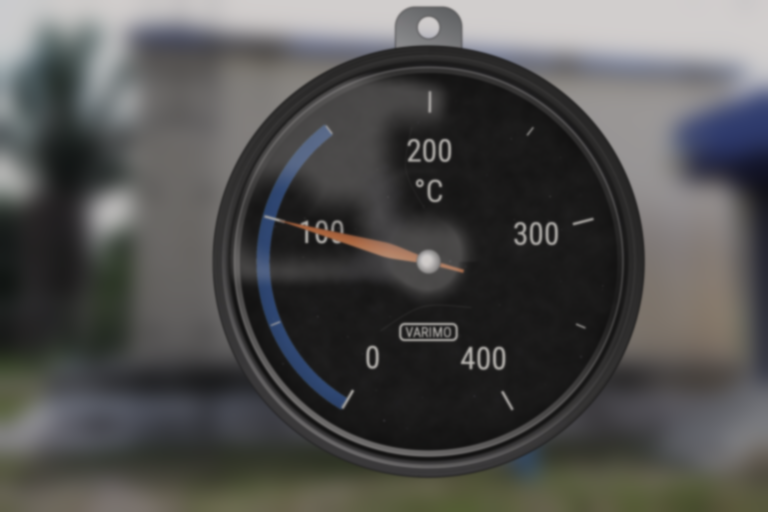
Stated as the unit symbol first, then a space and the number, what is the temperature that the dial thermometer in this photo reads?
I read °C 100
